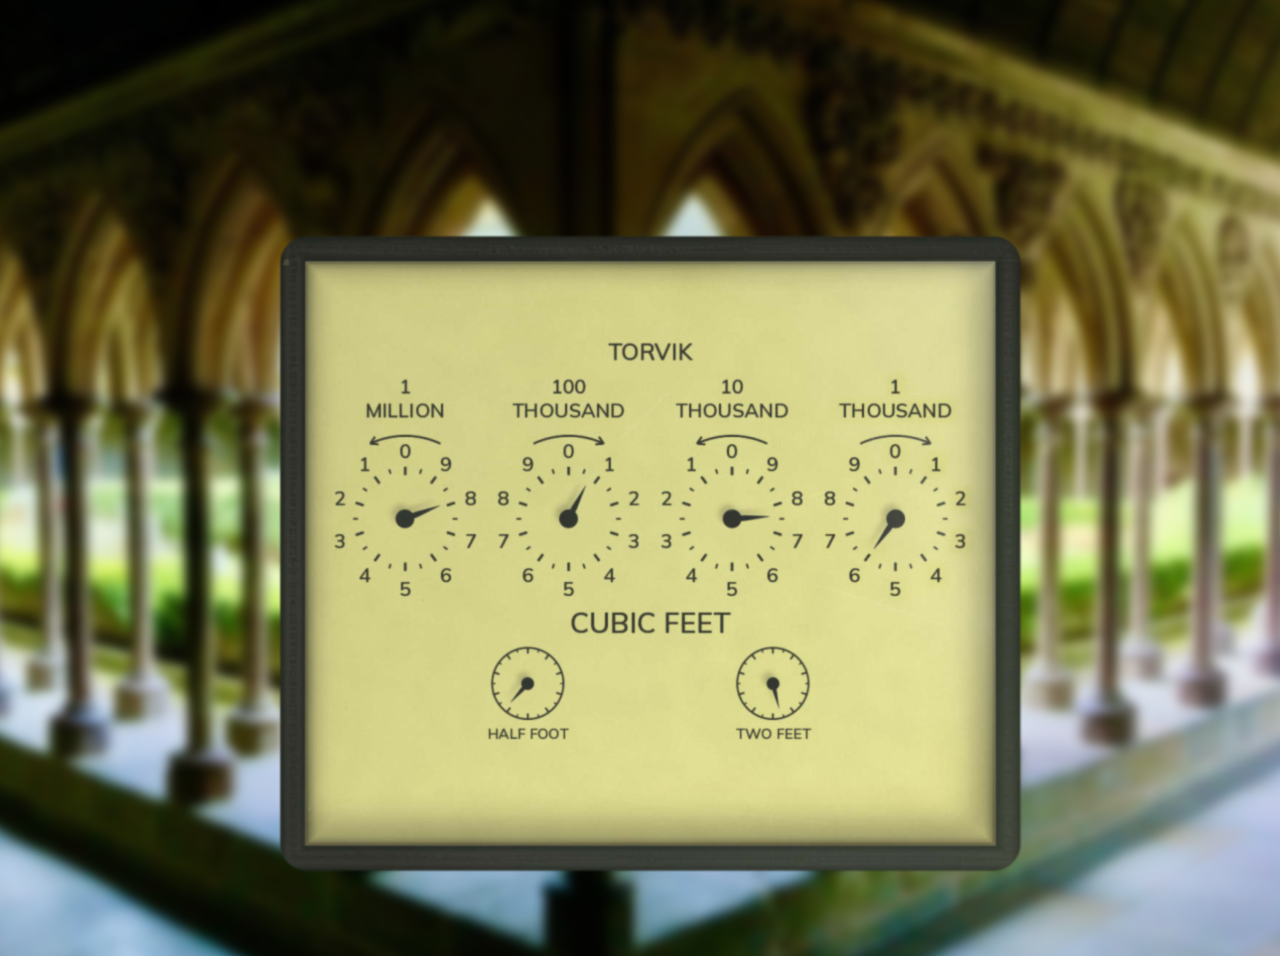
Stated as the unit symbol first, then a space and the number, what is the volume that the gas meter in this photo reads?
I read ft³ 807600
